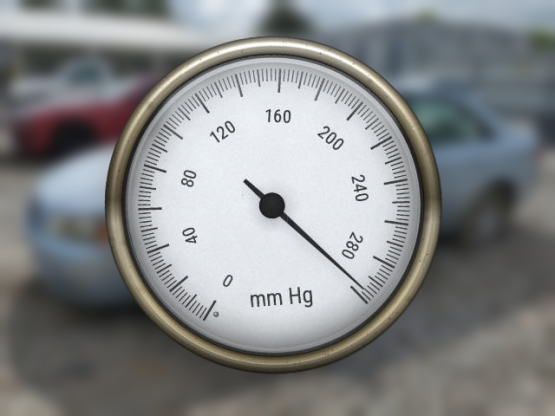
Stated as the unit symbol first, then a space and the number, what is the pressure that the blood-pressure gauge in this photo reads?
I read mmHg 296
